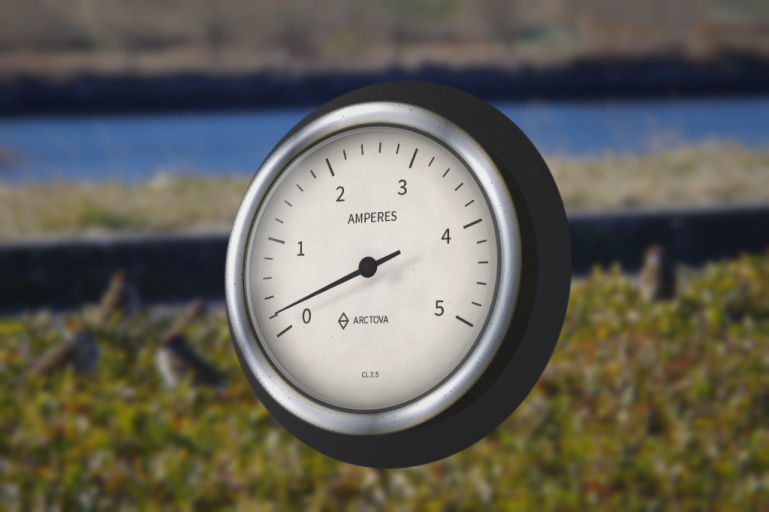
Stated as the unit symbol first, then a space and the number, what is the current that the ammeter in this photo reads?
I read A 0.2
